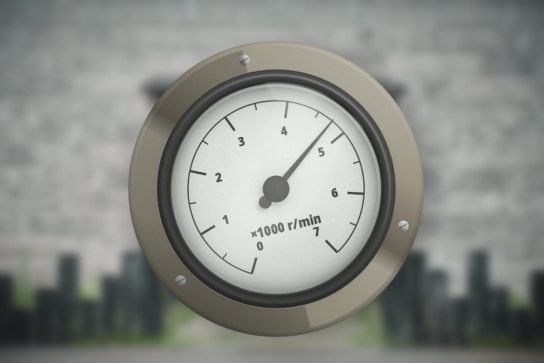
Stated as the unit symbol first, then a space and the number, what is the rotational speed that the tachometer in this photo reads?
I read rpm 4750
